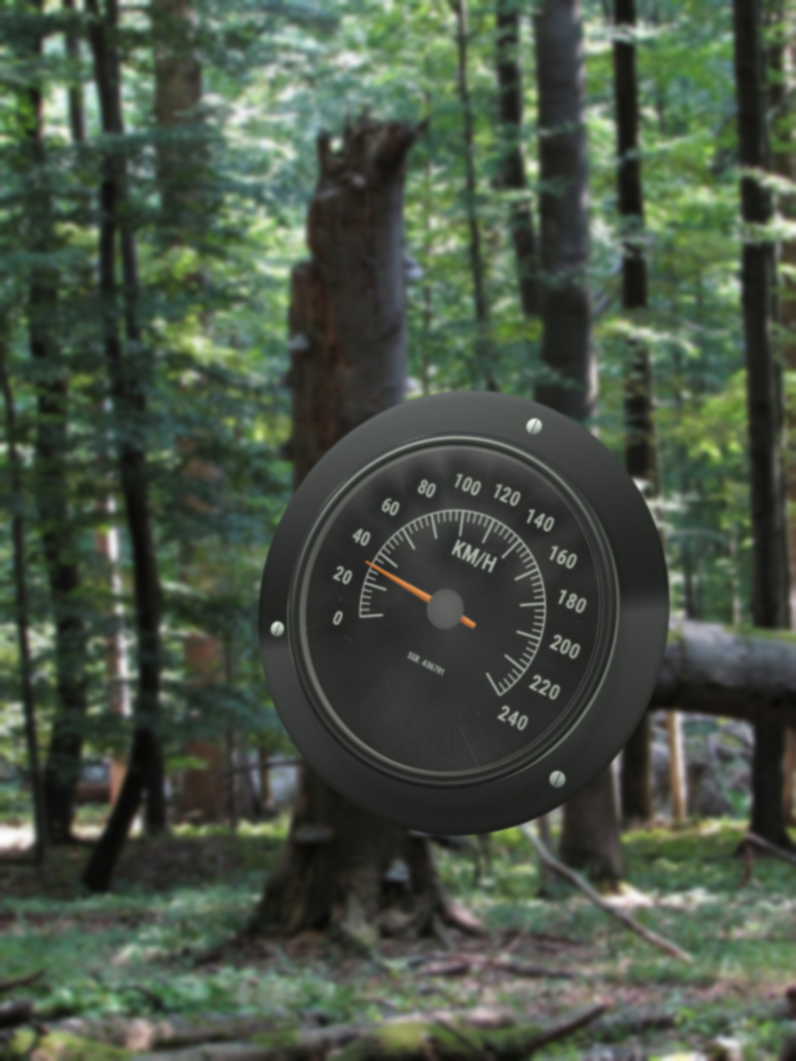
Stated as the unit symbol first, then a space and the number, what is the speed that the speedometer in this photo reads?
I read km/h 32
